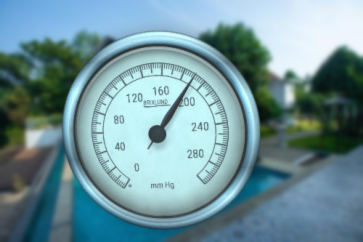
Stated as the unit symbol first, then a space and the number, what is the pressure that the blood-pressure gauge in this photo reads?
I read mmHg 190
